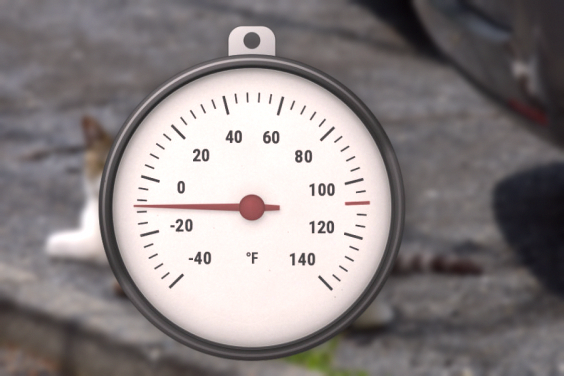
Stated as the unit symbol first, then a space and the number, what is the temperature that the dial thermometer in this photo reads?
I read °F -10
